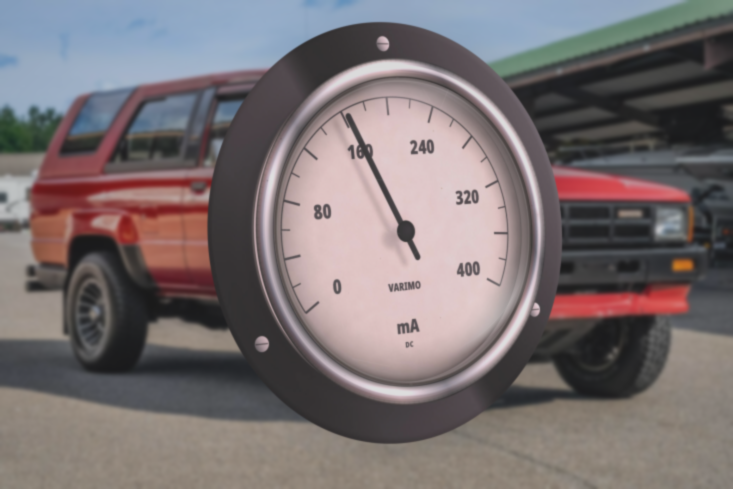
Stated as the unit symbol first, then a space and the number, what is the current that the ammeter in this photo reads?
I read mA 160
